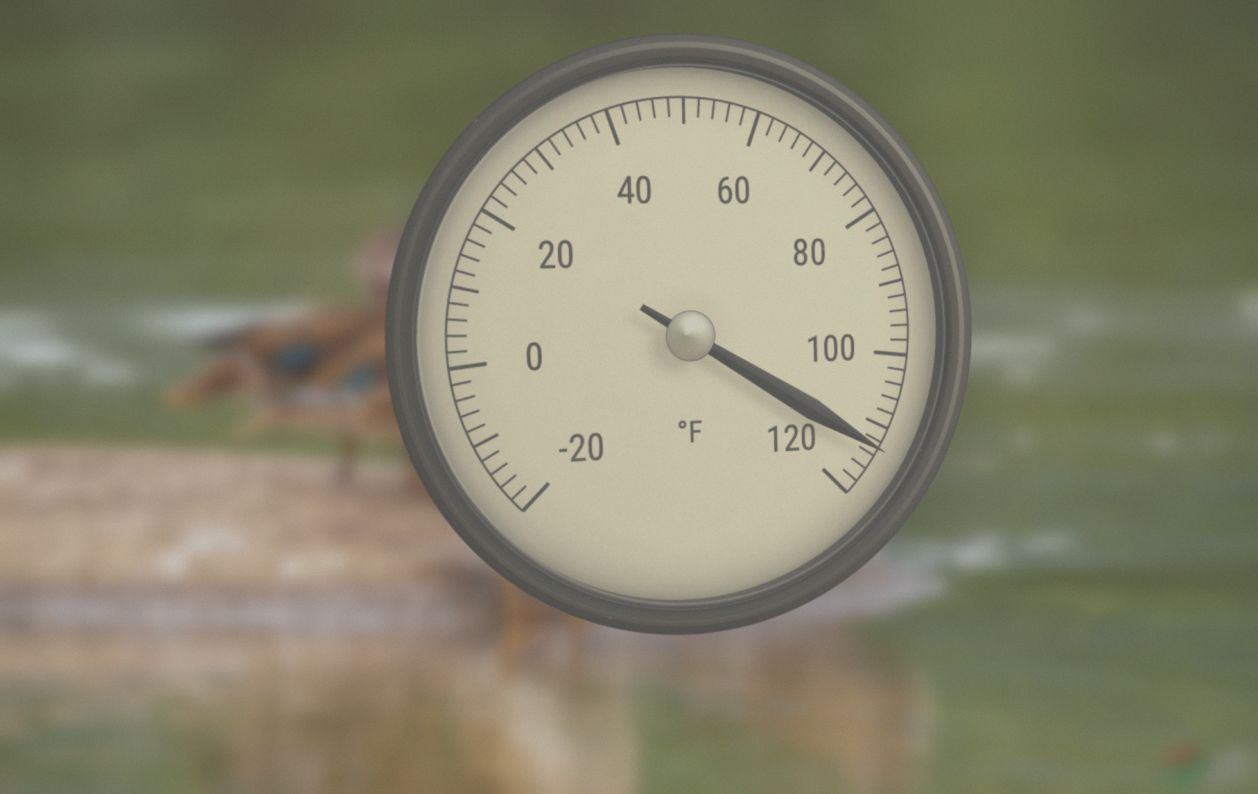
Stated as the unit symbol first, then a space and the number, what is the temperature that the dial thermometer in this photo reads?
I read °F 113
